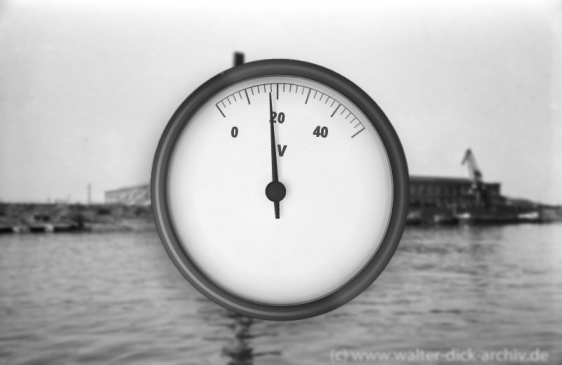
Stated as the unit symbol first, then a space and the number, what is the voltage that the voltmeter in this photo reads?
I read V 18
